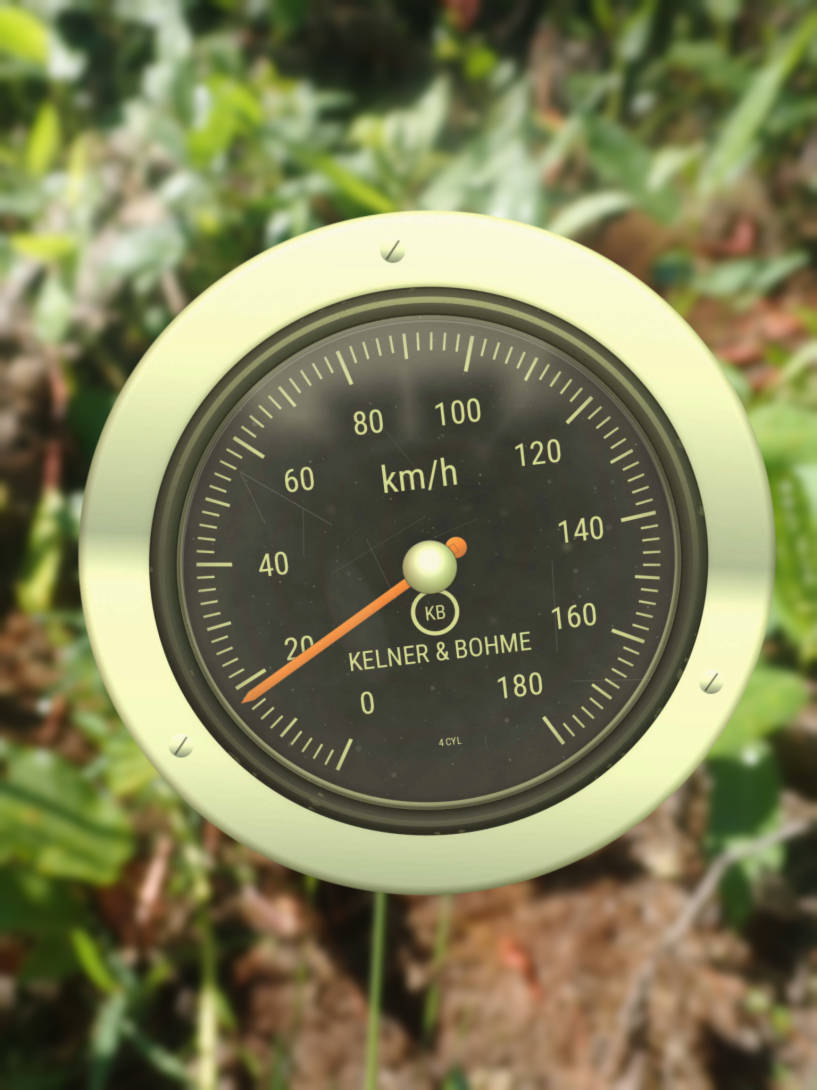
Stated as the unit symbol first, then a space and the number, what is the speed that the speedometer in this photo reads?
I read km/h 18
